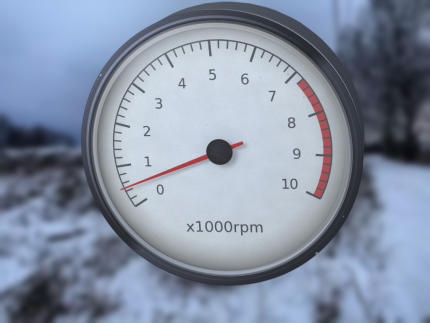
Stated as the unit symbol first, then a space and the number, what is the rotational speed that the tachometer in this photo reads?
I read rpm 500
